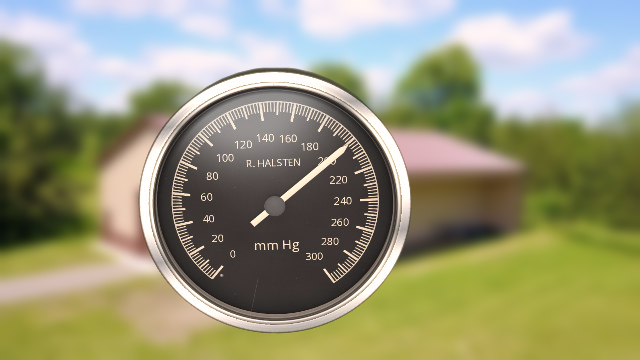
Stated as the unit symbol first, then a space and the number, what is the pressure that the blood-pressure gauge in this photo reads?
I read mmHg 200
